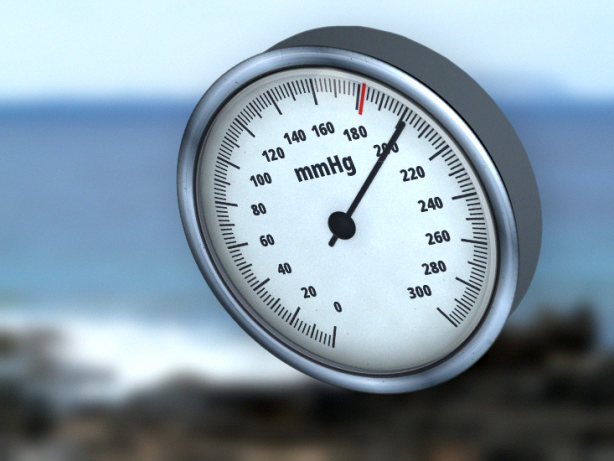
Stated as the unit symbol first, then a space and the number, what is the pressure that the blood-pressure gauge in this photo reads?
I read mmHg 202
